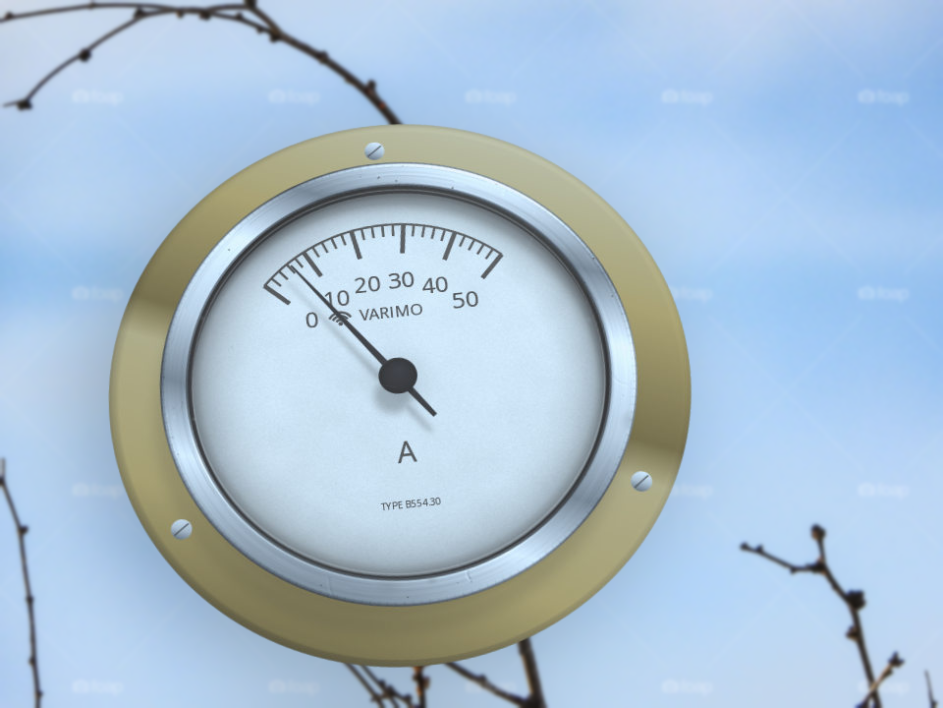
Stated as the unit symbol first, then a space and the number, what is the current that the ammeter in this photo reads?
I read A 6
